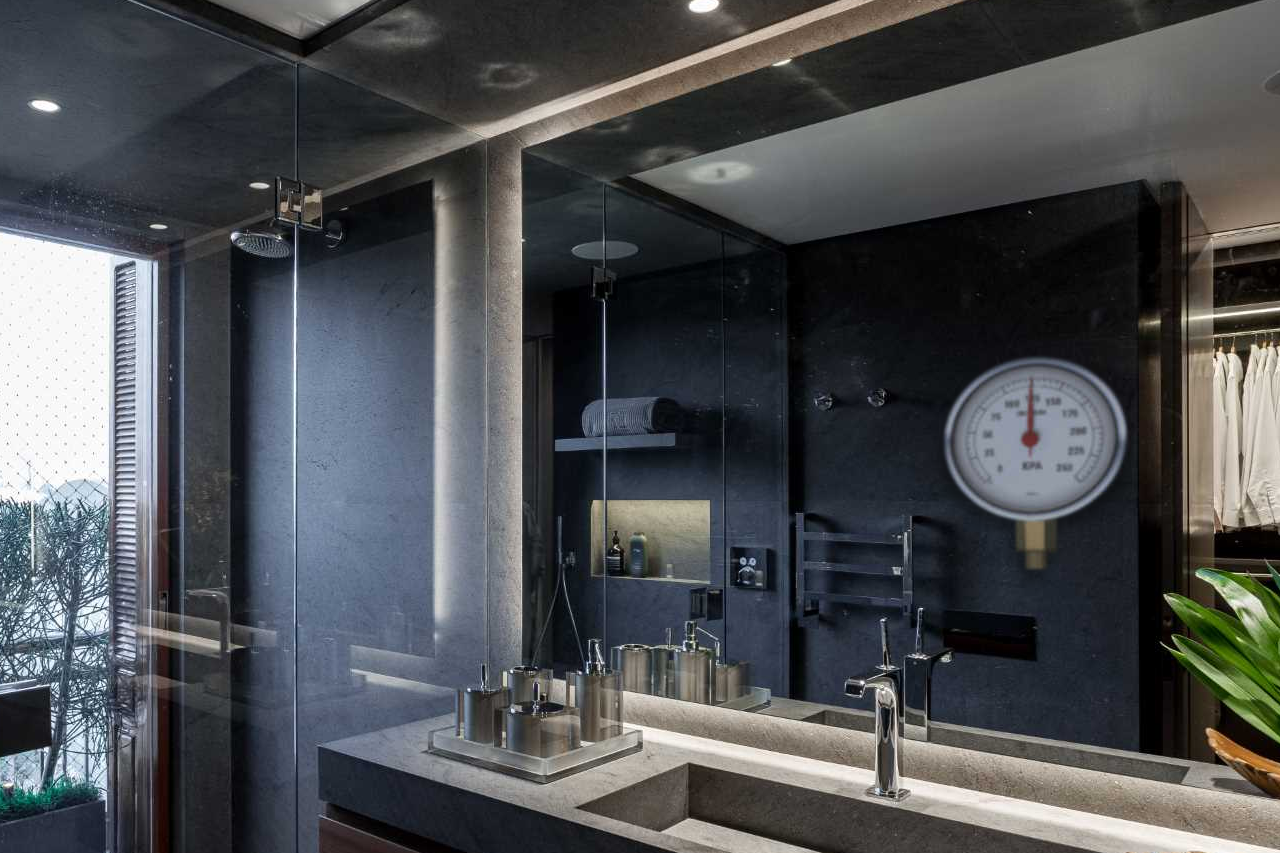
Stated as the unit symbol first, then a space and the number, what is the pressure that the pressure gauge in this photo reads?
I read kPa 125
